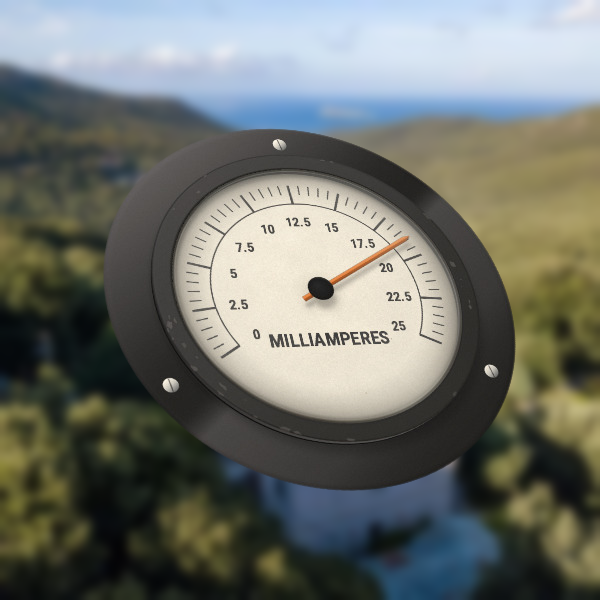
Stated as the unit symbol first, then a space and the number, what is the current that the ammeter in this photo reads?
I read mA 19
